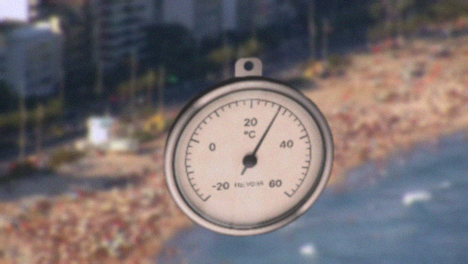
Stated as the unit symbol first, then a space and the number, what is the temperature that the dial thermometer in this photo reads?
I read °C 28
